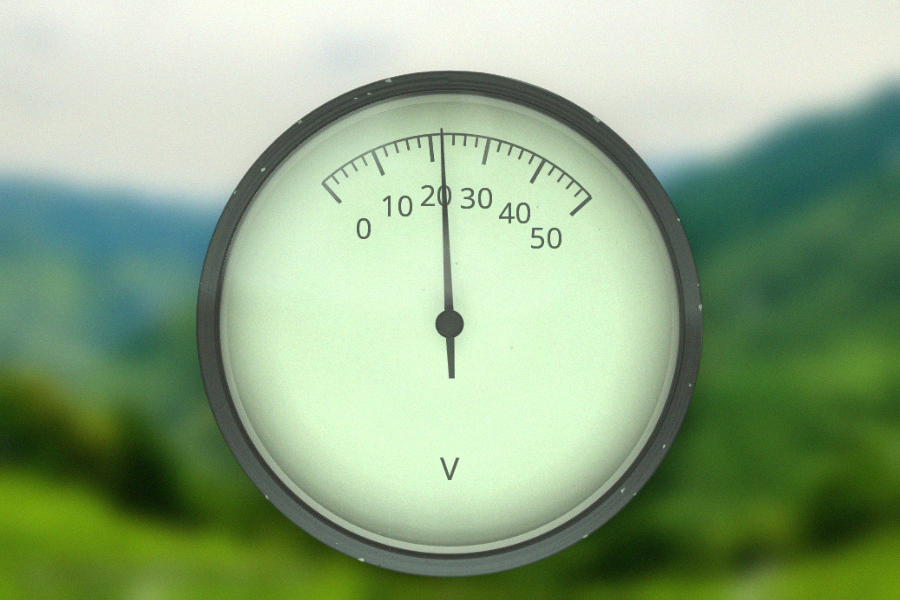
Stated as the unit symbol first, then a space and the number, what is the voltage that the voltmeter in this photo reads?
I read V 22
